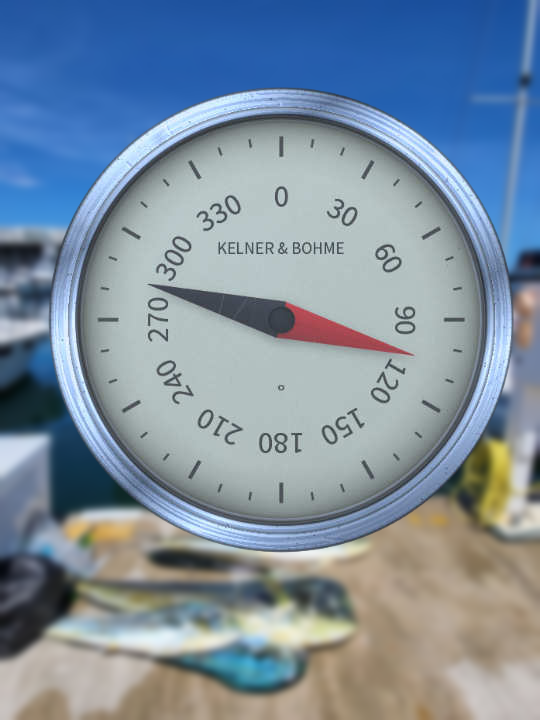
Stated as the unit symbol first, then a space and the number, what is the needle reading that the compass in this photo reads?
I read ° 105
